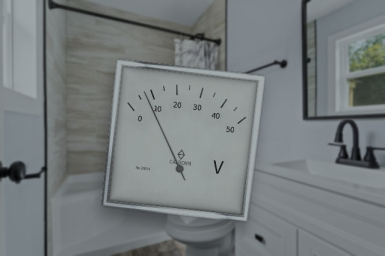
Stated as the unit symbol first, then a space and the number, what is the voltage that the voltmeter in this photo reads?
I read V 7.5
